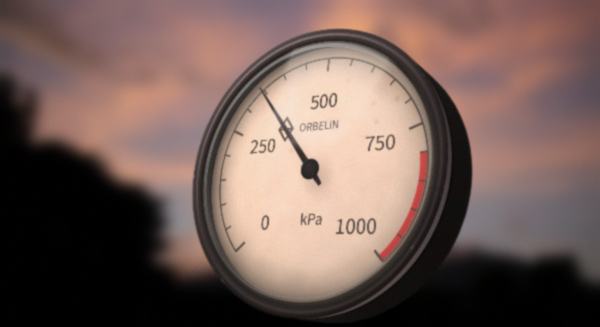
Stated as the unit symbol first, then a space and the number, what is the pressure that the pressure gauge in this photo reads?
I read kPa 350
